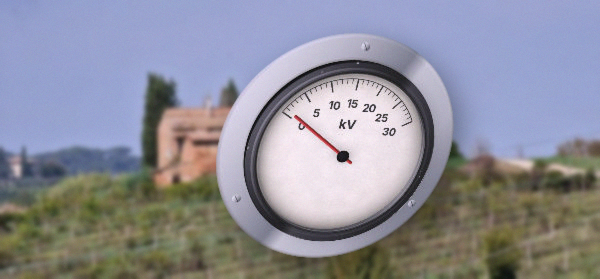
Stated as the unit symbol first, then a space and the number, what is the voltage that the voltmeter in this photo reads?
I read kV 1
